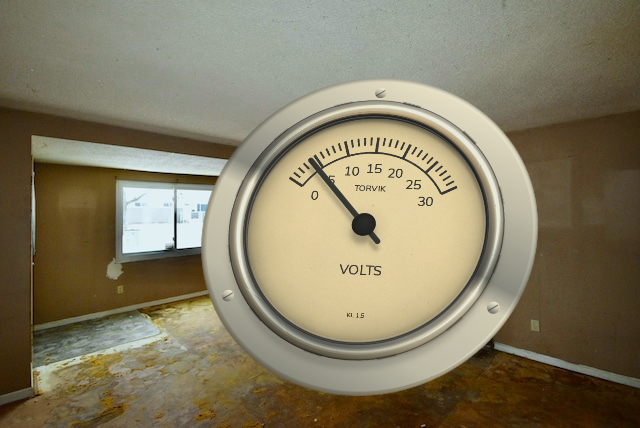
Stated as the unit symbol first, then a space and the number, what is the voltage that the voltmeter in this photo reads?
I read V 4
